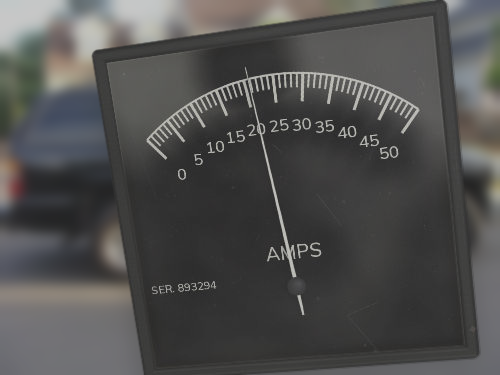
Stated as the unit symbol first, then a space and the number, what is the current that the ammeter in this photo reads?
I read A 21
